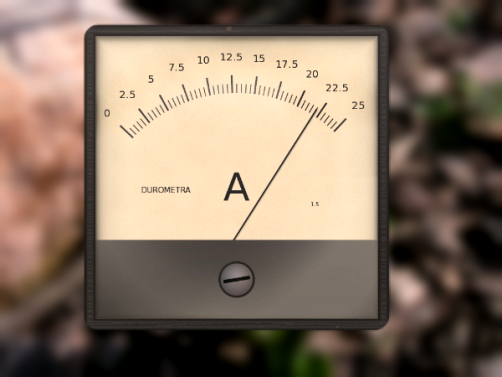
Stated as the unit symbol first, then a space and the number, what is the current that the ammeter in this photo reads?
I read A 22
